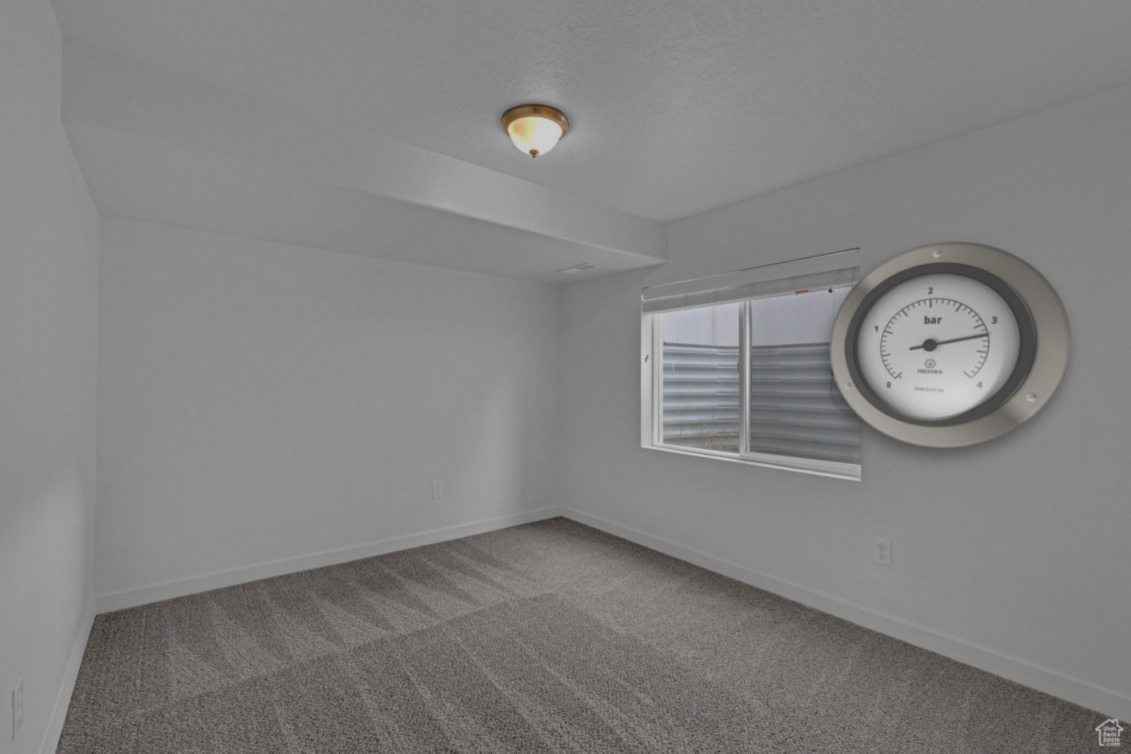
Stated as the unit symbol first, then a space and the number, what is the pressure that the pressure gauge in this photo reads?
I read bar 3.2
